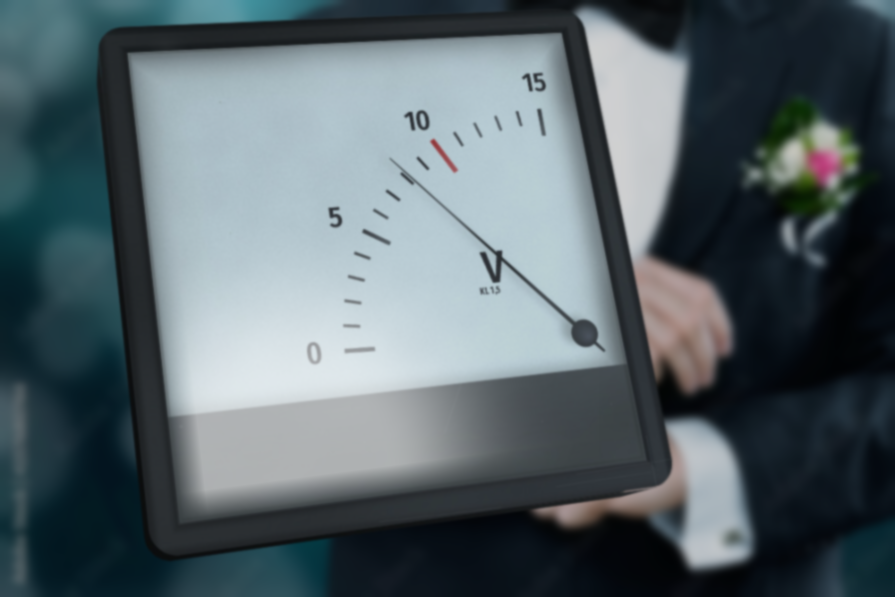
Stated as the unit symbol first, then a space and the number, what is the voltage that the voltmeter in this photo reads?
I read V 8
